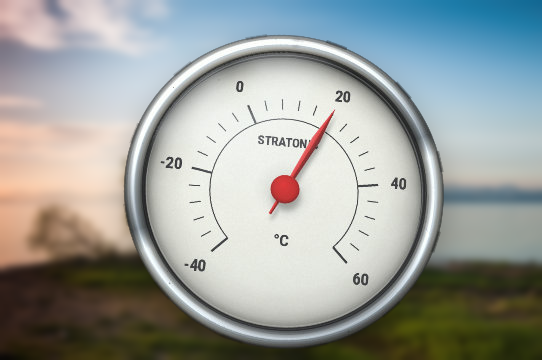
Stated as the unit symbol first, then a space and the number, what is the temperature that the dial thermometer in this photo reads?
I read °C 20
